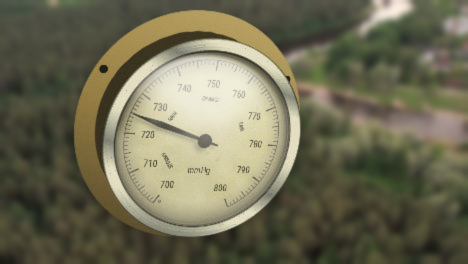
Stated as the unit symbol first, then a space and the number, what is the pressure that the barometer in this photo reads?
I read mmHg 725
